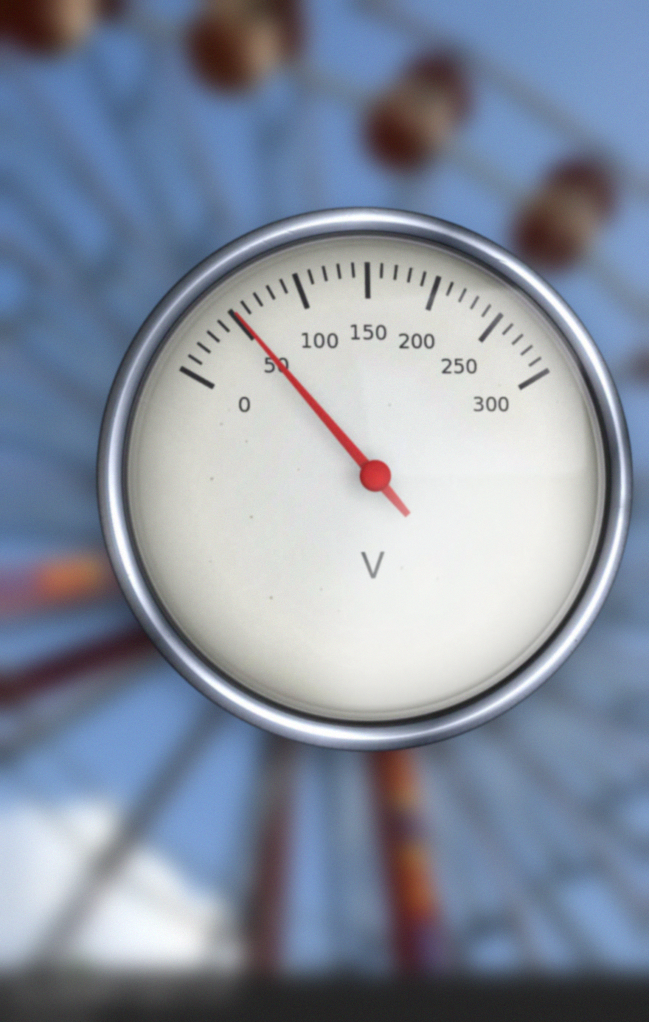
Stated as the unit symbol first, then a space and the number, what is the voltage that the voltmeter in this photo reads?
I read V 50
